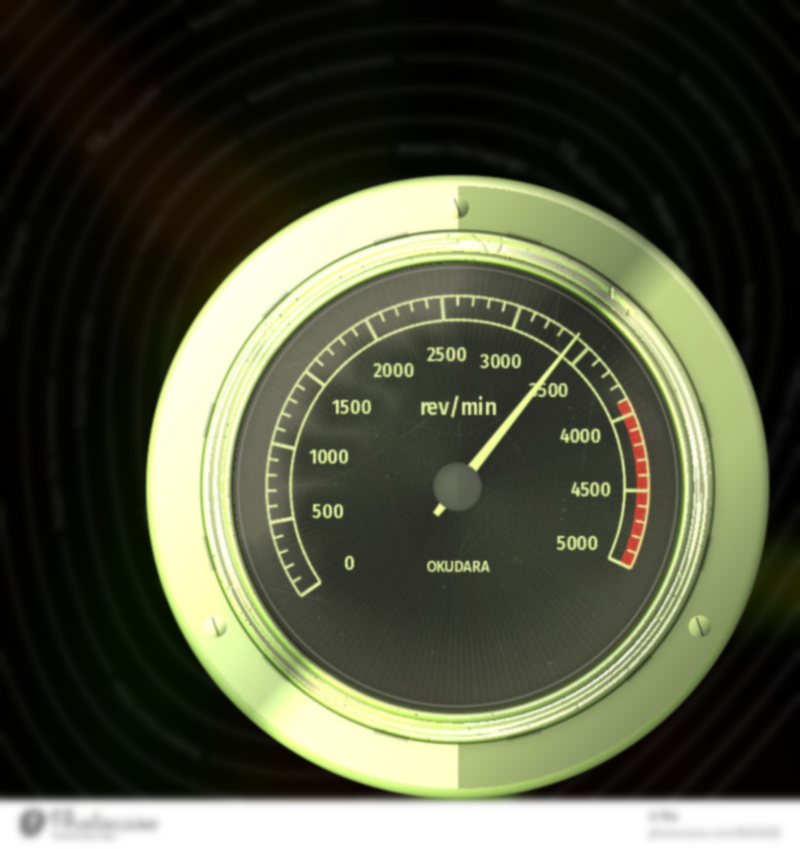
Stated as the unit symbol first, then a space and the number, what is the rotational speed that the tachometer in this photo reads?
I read rpm 3400
